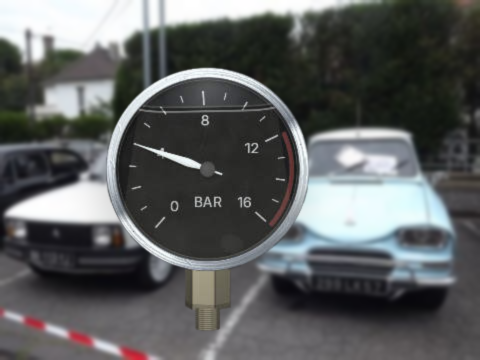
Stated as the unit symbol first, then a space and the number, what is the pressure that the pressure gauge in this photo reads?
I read bar 4
